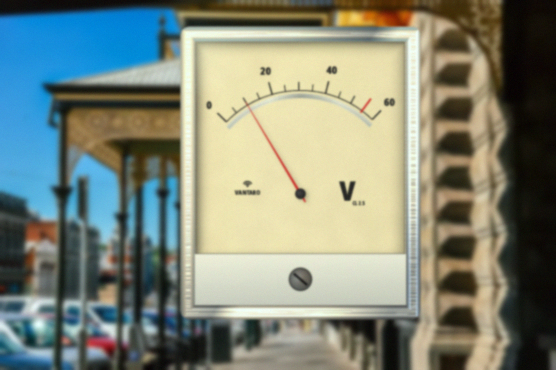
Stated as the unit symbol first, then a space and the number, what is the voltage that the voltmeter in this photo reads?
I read V 10
